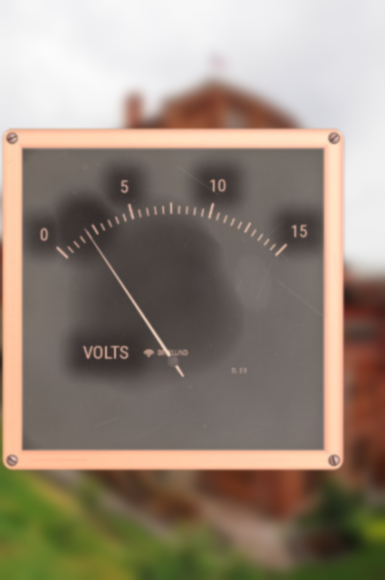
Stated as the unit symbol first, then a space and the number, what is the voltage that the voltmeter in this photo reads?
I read V 2
